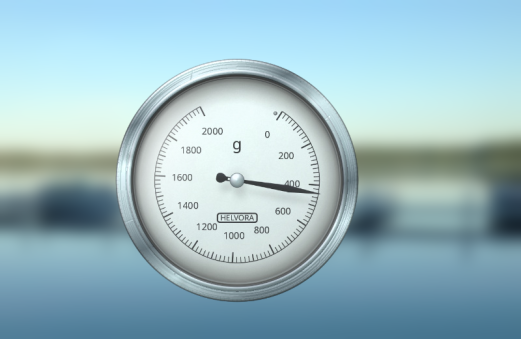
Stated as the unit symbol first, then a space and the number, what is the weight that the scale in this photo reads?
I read g 440
